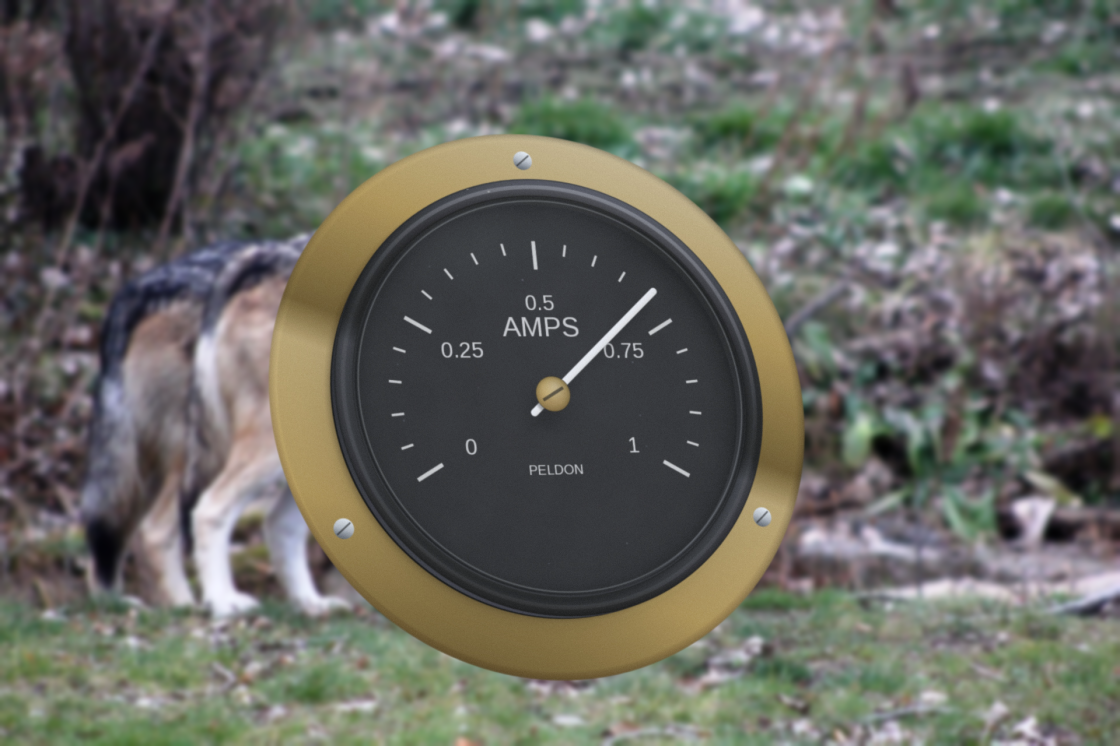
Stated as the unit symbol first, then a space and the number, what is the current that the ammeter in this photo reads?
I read A 0.7
